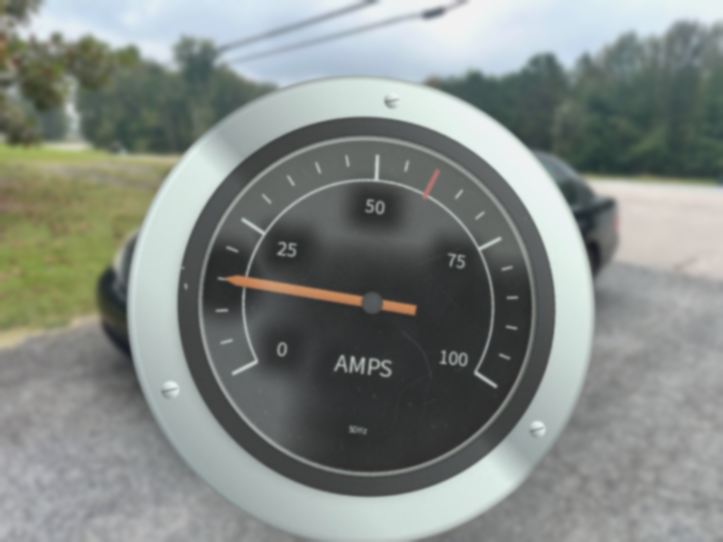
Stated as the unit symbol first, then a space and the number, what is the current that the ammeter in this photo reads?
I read A 15
